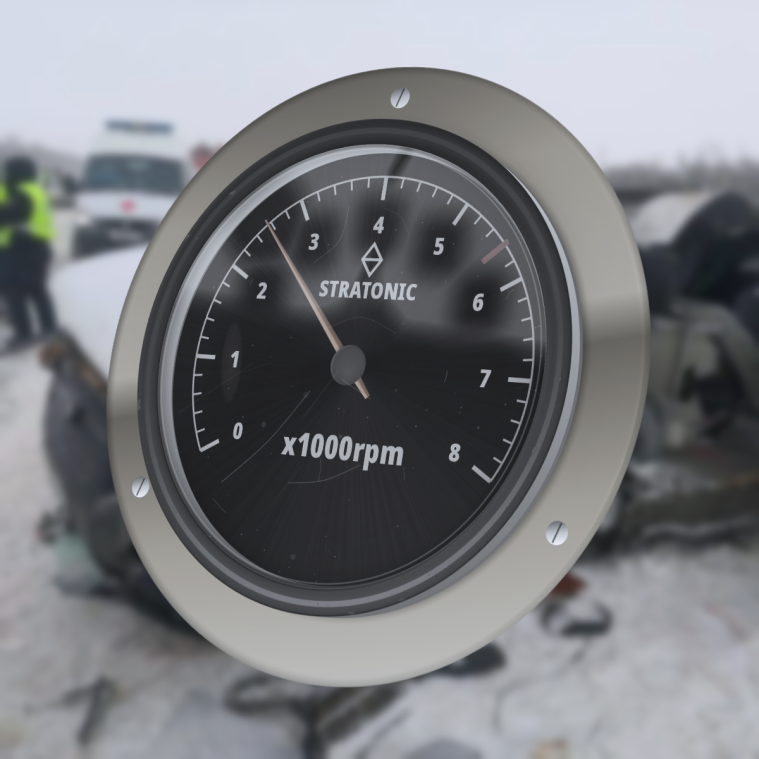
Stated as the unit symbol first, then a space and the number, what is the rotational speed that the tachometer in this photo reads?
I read rpm 2600
